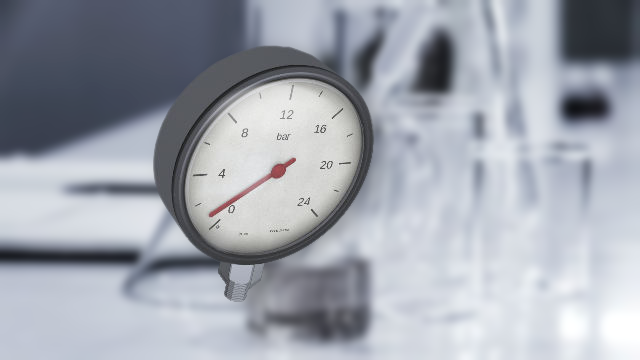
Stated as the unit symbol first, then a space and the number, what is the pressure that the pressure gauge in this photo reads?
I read bar 1
